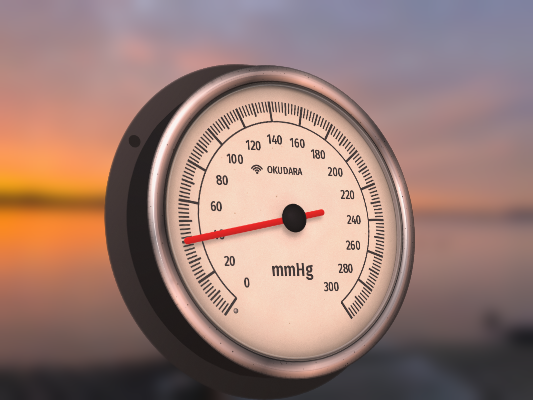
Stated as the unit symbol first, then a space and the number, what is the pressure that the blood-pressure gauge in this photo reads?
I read mmHg 40
